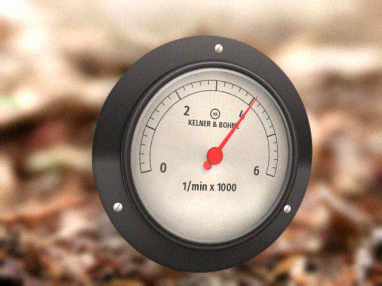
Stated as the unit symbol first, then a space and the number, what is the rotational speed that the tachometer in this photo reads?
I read rpm 4000
